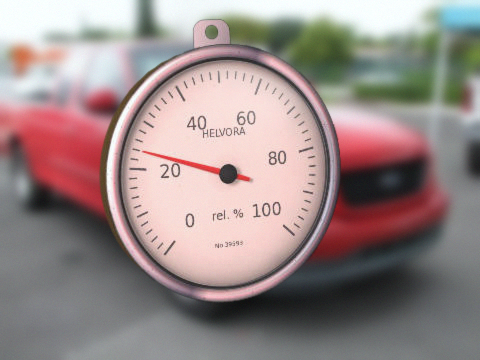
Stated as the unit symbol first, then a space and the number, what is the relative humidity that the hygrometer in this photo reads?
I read % 24
